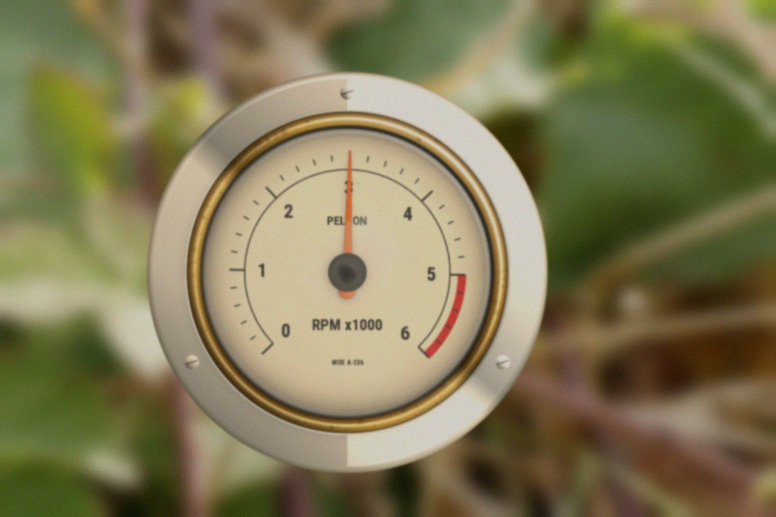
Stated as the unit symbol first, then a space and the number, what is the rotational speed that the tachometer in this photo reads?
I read rpm 3000
